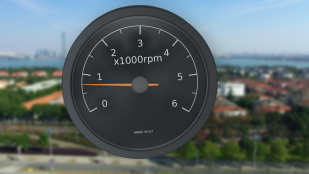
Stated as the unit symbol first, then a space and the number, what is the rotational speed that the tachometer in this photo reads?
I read rpm 750
